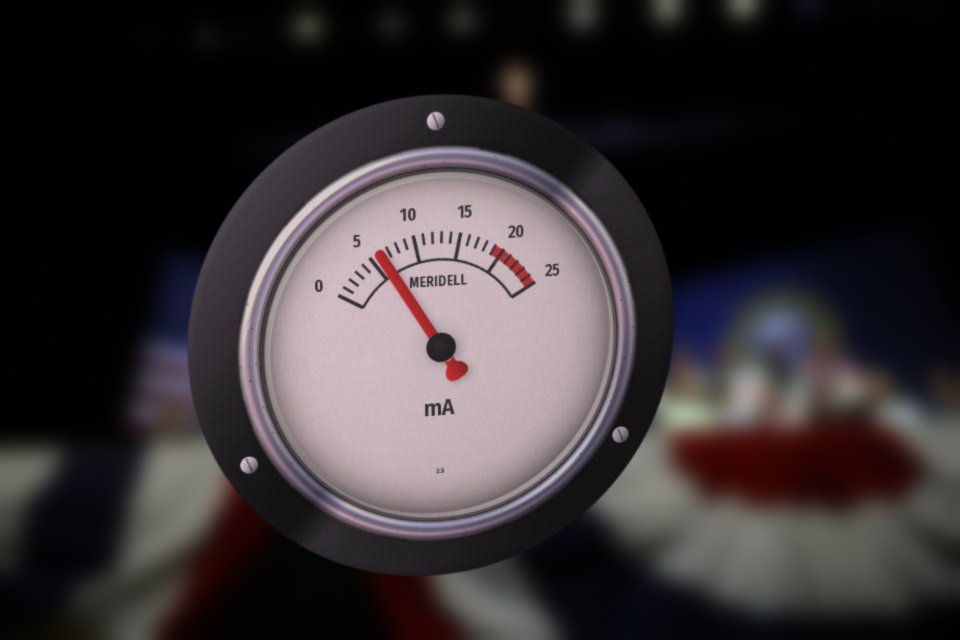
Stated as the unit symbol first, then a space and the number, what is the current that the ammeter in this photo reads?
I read mA 6
